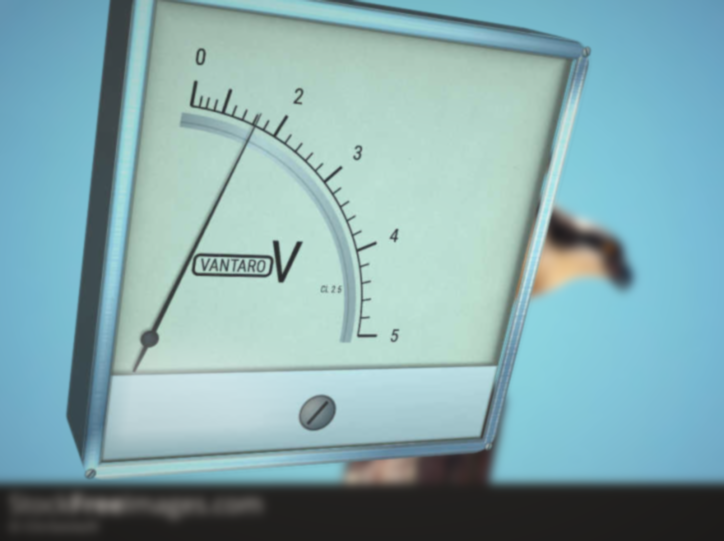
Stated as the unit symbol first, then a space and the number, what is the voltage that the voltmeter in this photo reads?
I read V 1.6
